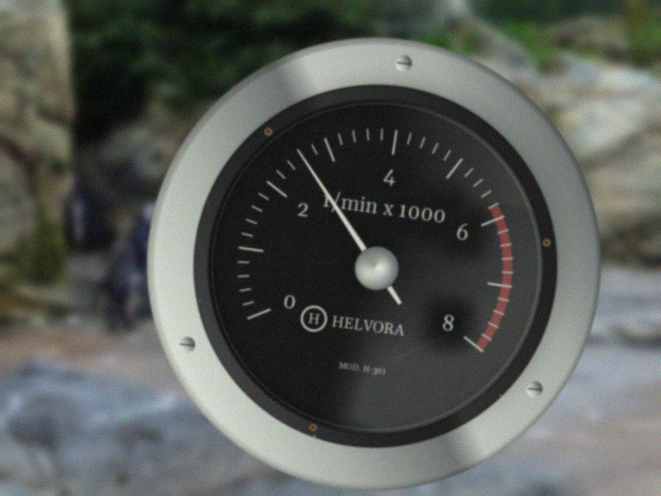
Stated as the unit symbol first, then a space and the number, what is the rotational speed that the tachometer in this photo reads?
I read rpm 2600
